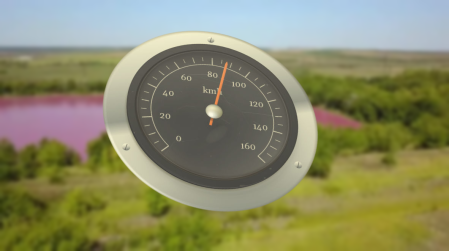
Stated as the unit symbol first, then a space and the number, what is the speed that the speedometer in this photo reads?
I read km/h 87.5
